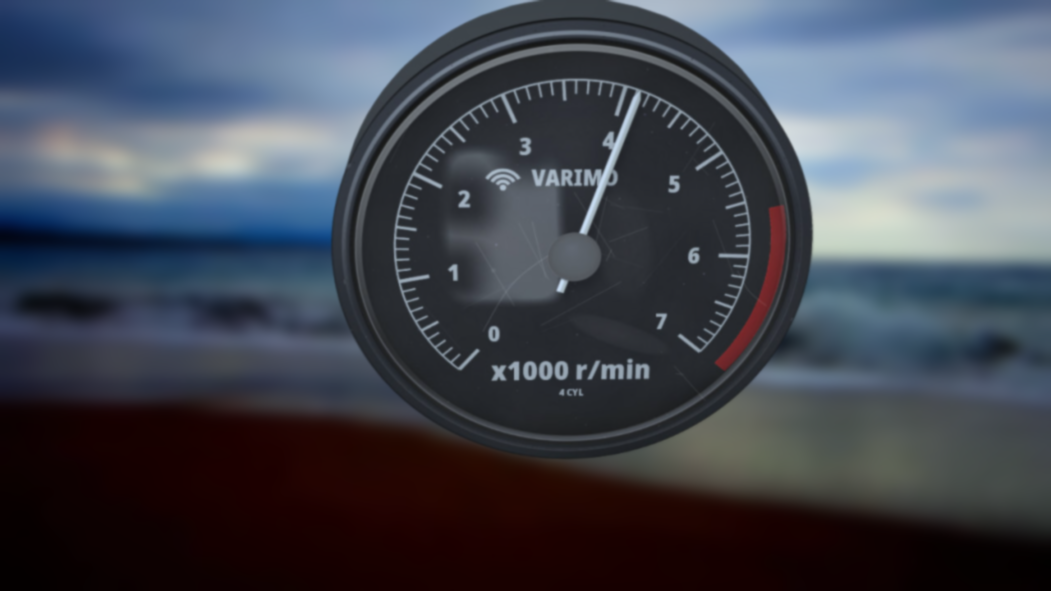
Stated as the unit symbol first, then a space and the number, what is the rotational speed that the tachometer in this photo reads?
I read rpm 4100
